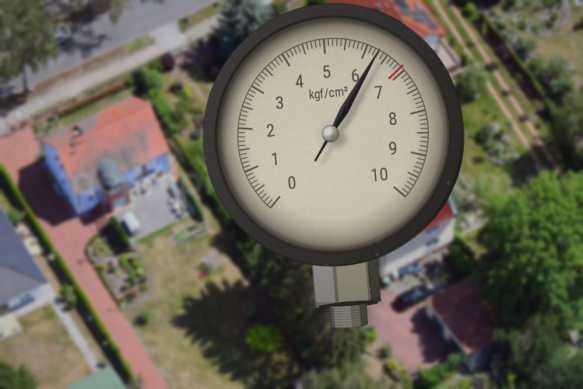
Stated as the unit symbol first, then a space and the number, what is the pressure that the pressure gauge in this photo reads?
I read kg/cm² 6.3
